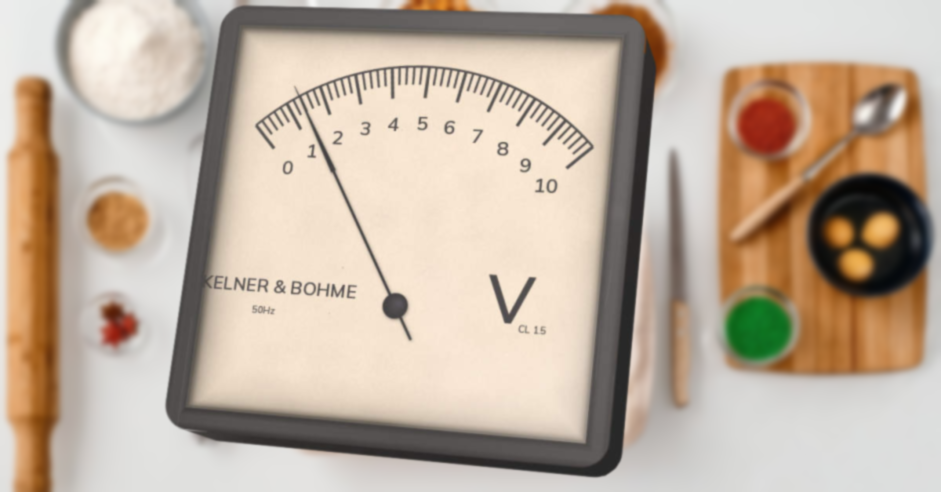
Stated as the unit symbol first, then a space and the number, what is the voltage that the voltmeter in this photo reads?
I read V 1.4
